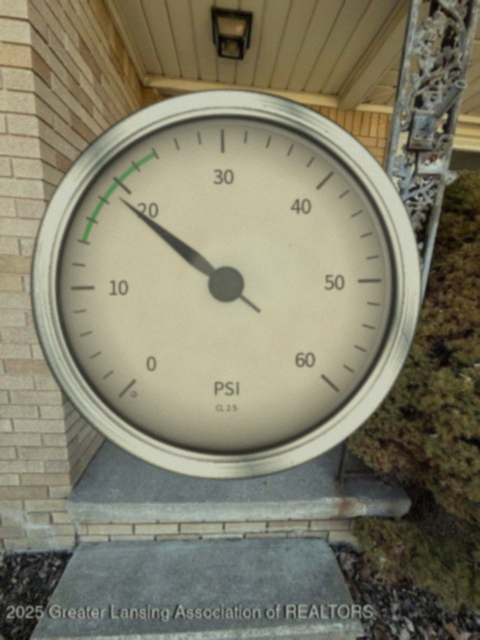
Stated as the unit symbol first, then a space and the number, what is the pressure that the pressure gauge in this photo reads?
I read psi 19
